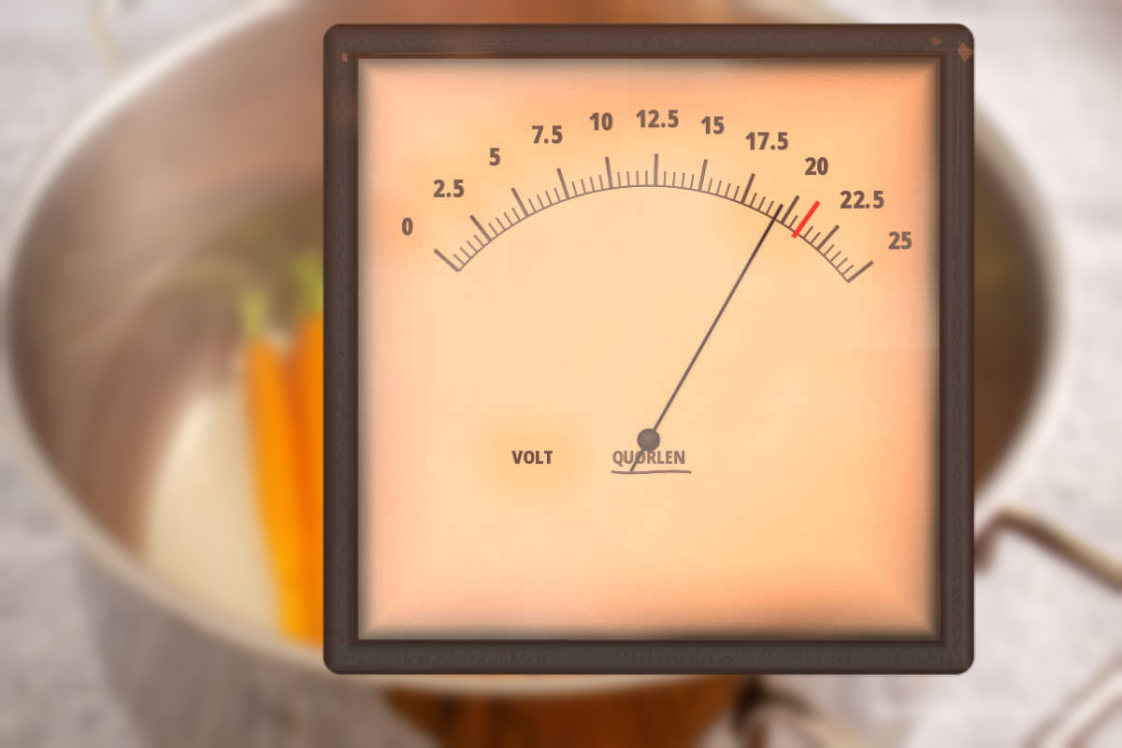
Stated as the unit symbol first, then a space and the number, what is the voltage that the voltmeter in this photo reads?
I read V 19.5
